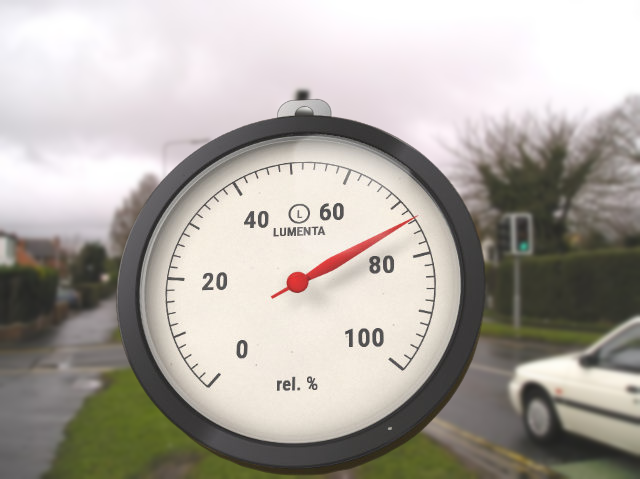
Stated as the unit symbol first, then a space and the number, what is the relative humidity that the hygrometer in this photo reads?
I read % 74
